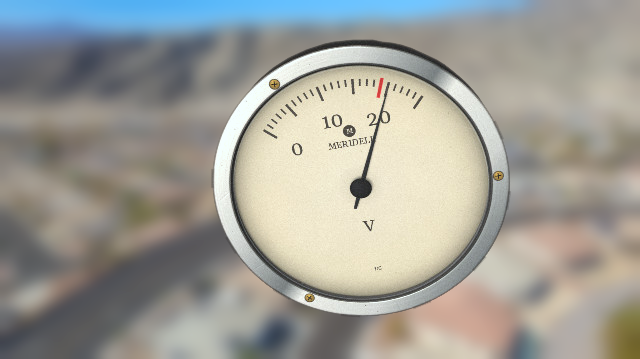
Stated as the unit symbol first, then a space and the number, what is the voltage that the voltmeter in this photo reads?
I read V 20
